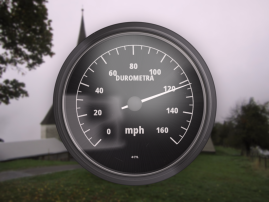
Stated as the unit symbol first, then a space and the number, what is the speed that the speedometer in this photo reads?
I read mph 122.5
